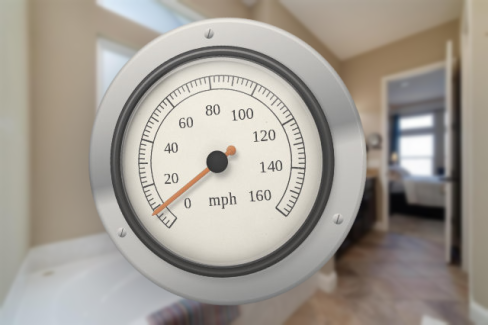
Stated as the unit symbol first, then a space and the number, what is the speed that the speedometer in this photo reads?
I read mph 8
